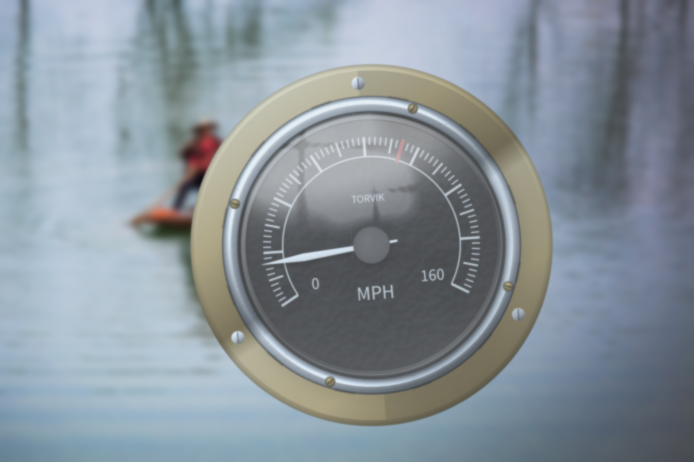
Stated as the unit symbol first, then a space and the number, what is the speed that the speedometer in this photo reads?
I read mph 16
